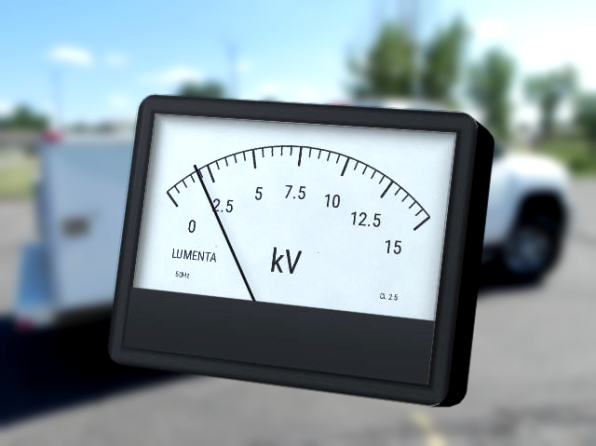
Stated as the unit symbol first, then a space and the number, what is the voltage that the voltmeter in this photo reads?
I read kV 2
